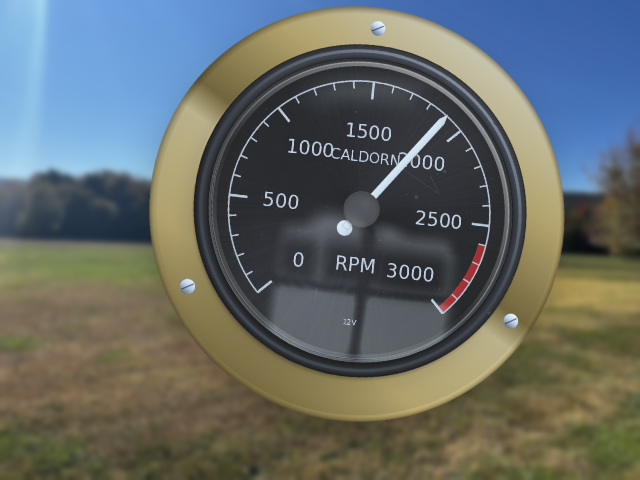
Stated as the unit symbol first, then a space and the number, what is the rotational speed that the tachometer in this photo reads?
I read rpm 1900
